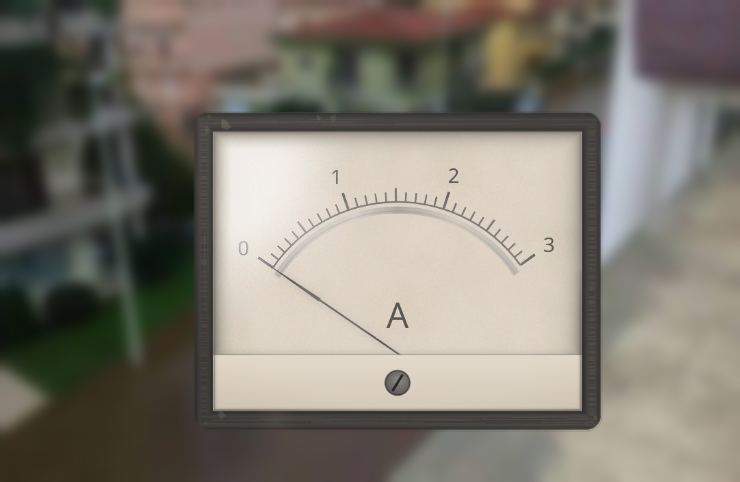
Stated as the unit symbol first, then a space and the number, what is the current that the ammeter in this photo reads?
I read A 0
